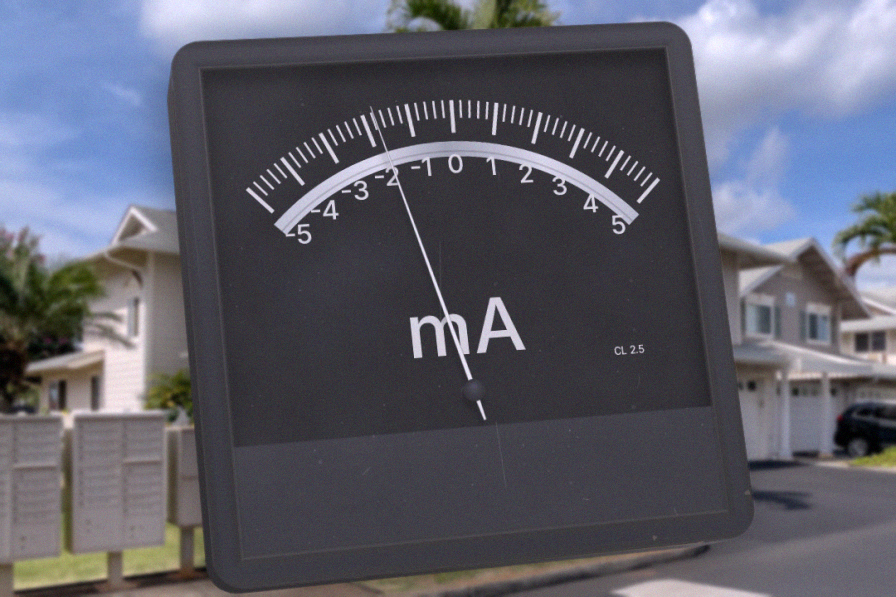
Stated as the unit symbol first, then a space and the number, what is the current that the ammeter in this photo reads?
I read mA -1.8
